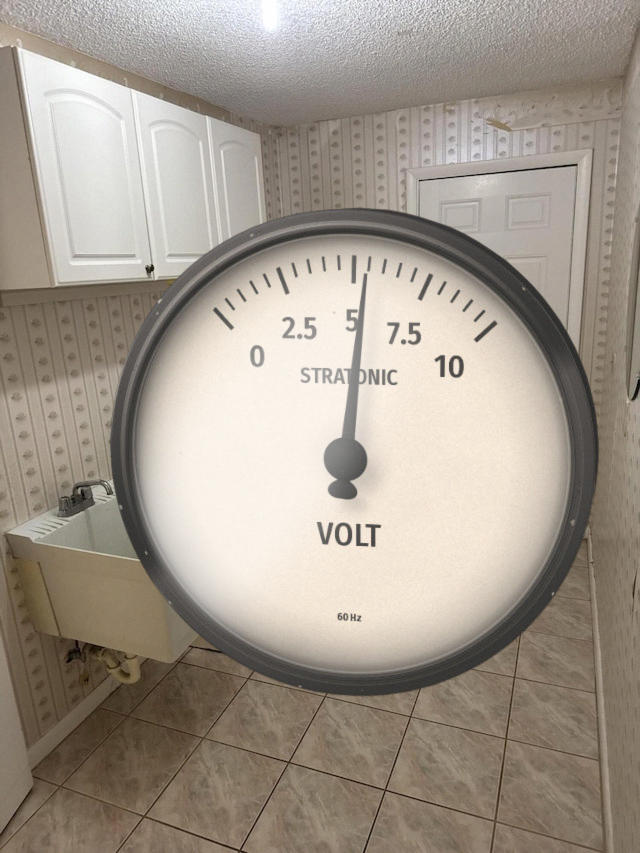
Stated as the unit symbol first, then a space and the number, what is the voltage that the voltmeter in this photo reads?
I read V 5.5
